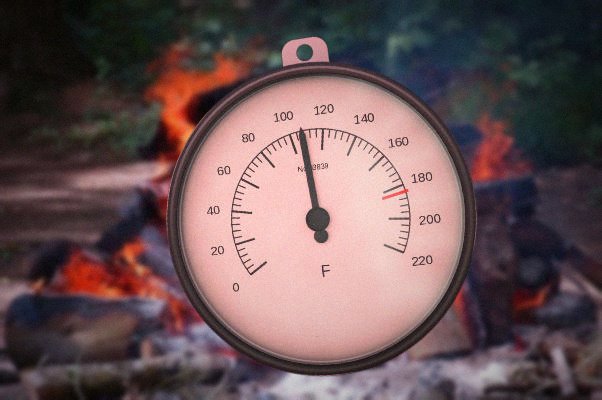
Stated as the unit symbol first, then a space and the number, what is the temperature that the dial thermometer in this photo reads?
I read °F 108
